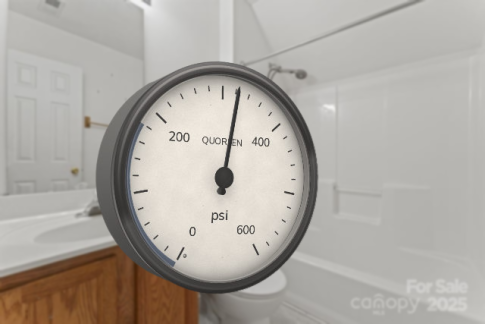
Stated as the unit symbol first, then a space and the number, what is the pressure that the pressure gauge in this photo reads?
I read psi 320
